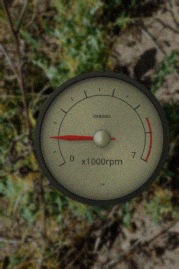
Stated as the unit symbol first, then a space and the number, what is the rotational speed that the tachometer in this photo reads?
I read rpm 1000
